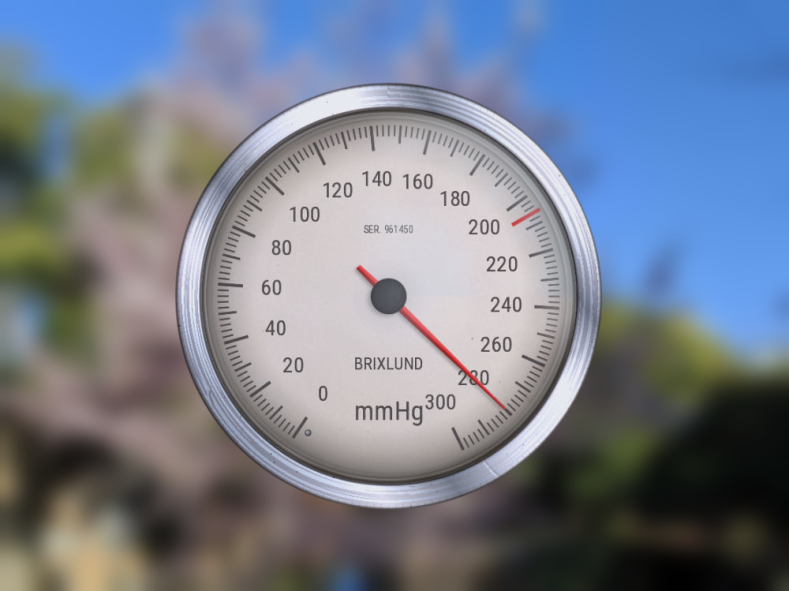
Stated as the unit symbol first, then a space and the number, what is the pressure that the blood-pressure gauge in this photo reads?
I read mmHg 280
